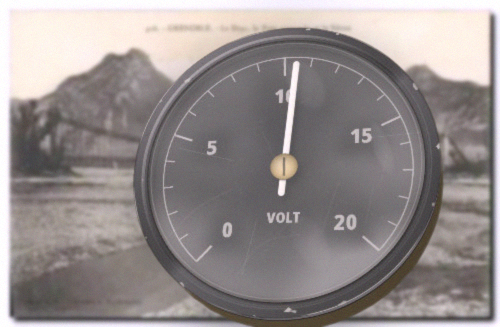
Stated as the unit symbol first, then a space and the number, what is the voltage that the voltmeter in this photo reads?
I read V 10.5
